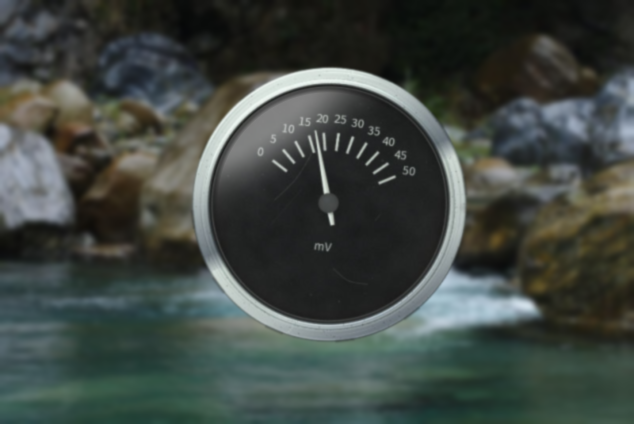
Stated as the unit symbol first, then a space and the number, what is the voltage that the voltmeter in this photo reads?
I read mV 17.5
